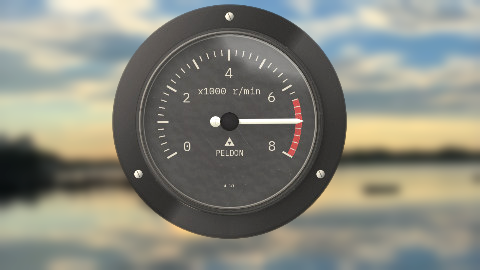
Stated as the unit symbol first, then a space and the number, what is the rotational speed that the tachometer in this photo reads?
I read rpm 7000
